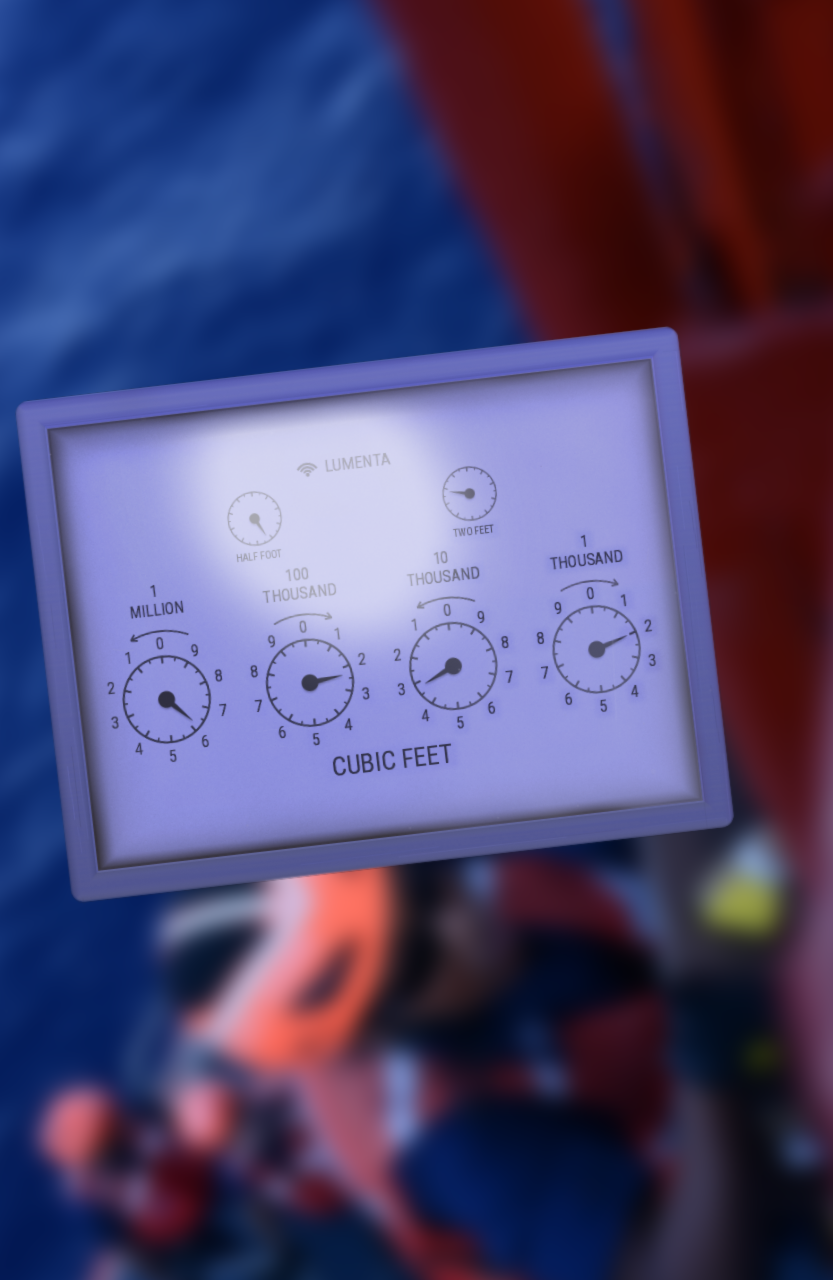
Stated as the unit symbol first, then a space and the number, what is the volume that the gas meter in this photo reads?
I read ft³ 623200
